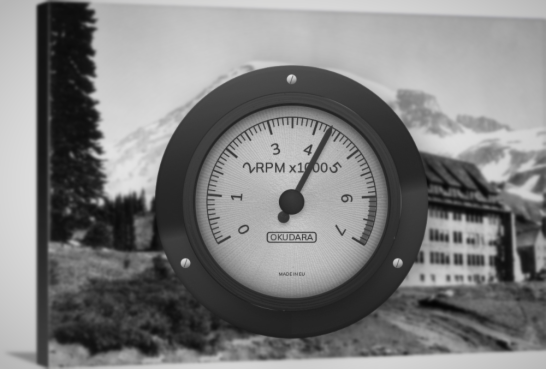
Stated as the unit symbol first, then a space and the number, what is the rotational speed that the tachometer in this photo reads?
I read rpm 4300
